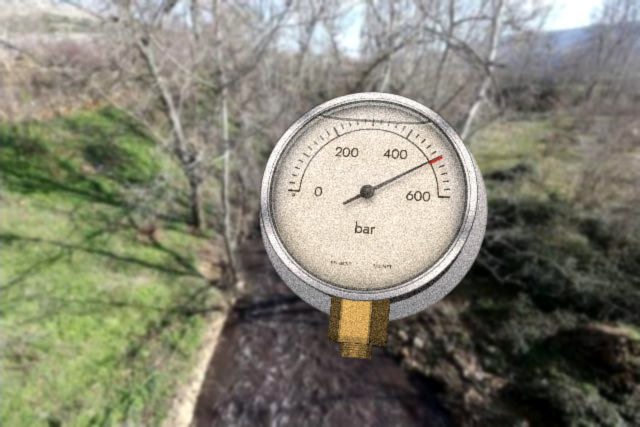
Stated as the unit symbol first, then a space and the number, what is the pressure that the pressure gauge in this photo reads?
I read bar 500
